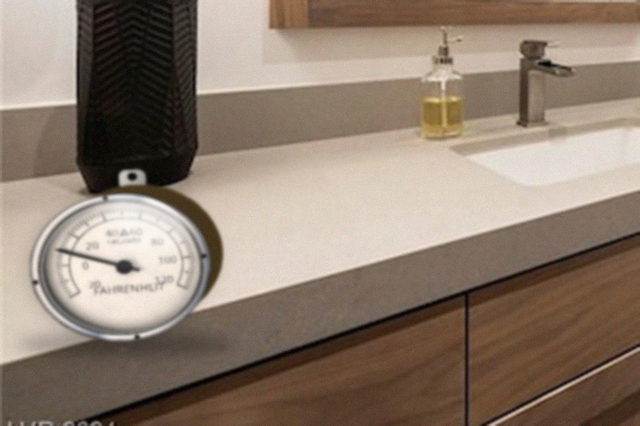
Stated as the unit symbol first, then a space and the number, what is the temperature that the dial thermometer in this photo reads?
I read °F 10
